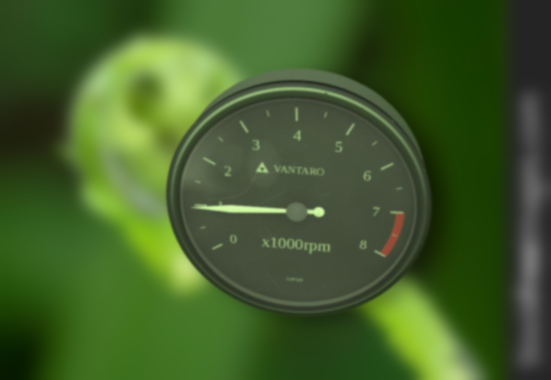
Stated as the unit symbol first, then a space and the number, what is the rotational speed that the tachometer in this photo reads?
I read rpm 1000
